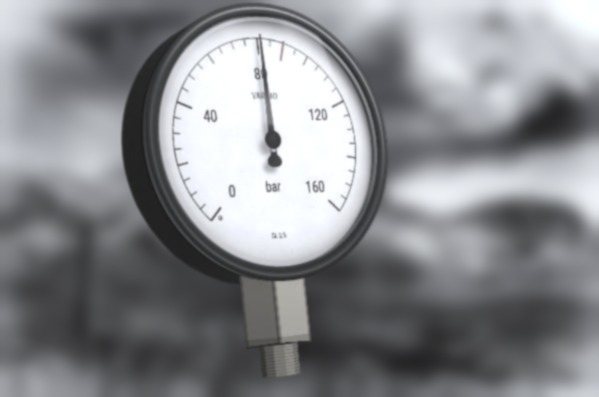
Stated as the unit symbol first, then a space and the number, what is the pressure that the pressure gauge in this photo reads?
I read bar 80
